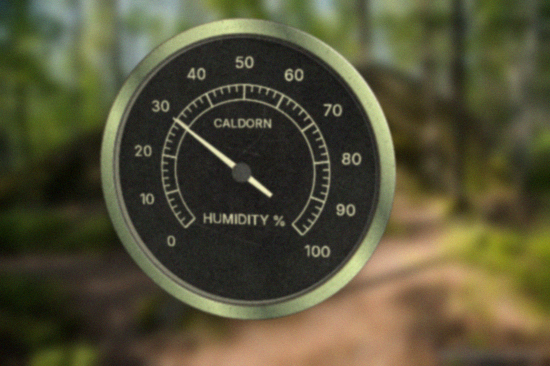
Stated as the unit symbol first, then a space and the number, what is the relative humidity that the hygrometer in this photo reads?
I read % 30
